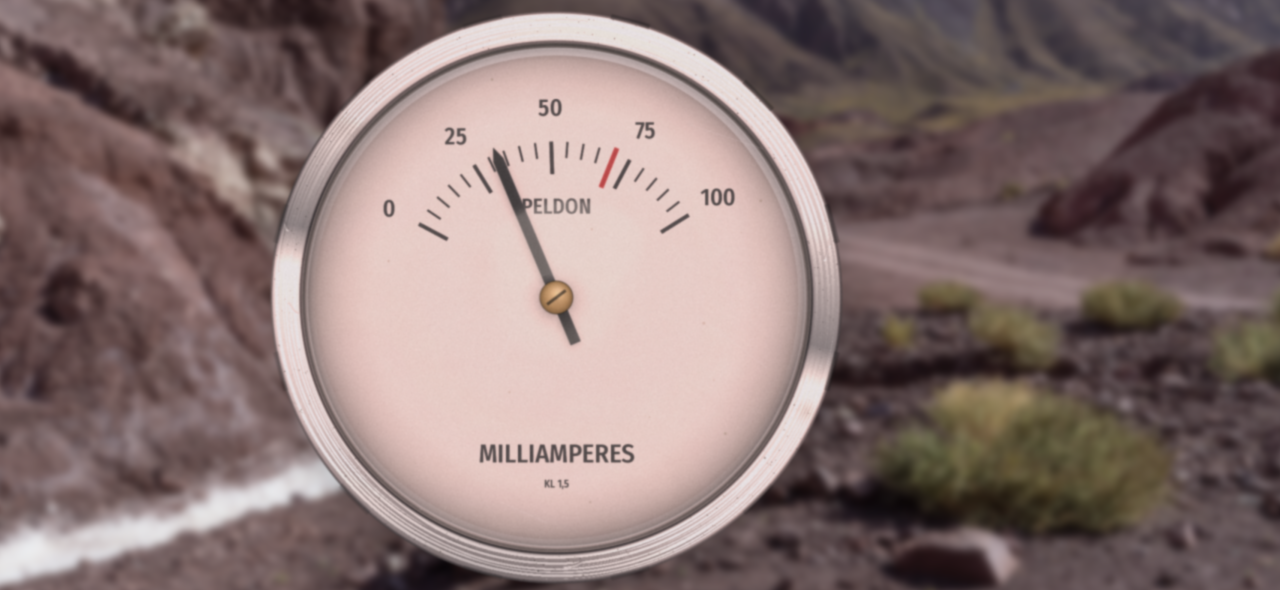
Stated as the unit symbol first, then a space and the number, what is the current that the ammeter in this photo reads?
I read mA 32.5
